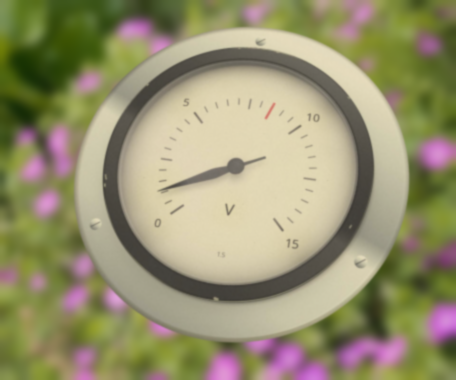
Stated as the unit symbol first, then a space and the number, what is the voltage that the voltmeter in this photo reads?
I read V 1
